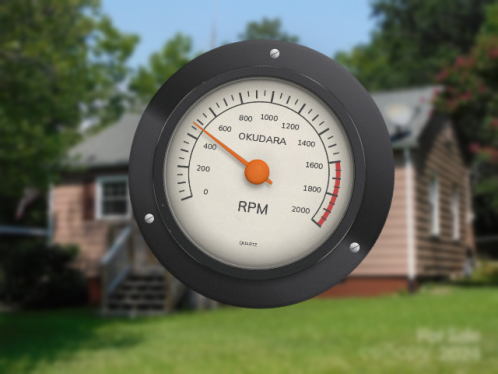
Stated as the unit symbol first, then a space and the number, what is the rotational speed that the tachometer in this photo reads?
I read rpm 475
